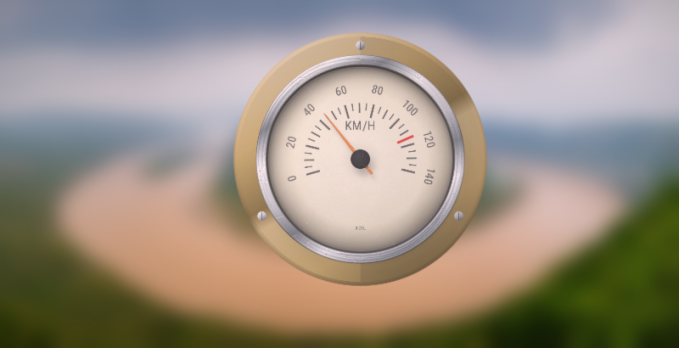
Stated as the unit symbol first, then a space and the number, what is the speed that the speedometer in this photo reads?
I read km/h 45
